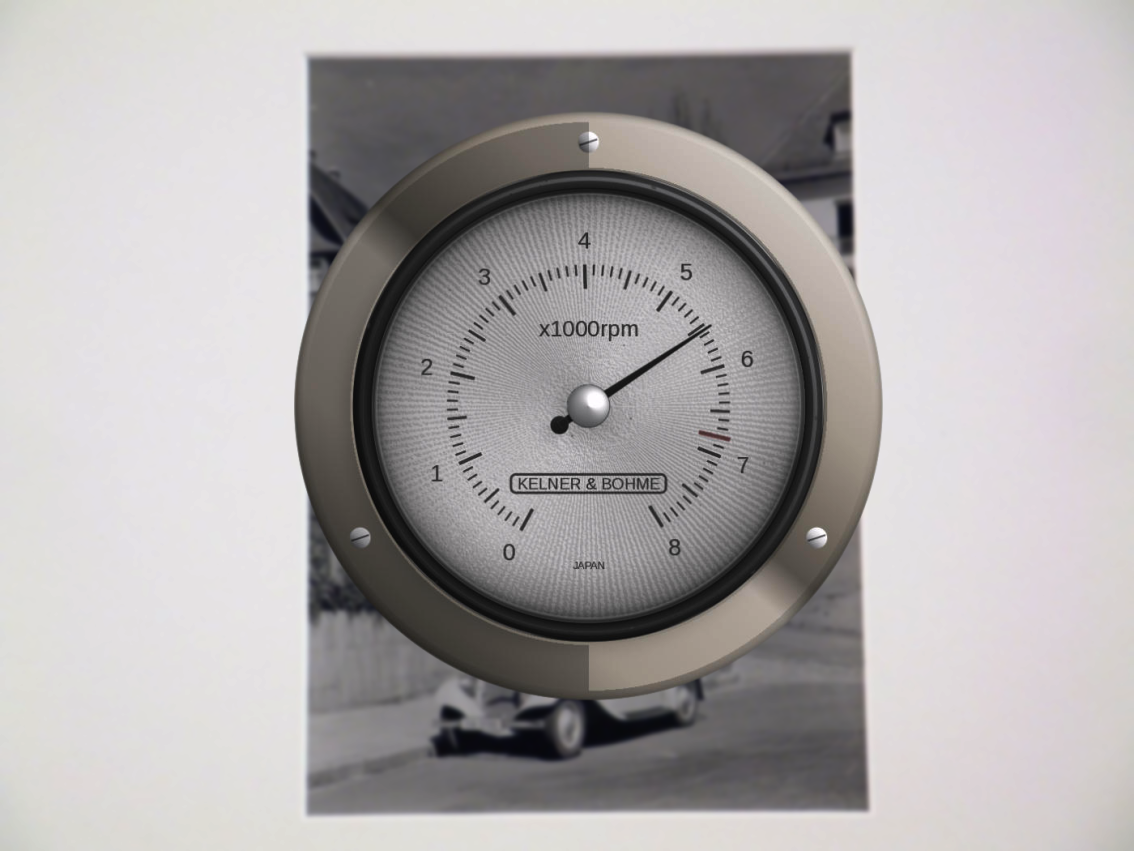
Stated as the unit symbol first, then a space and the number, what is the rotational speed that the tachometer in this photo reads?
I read rpm 5550
